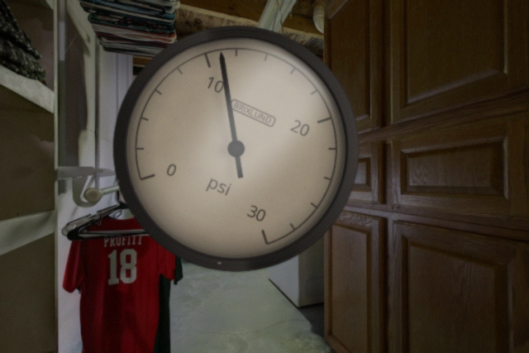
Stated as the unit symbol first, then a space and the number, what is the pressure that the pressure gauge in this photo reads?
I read psi 11
